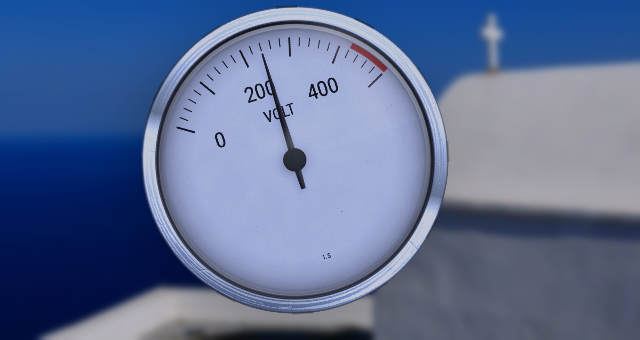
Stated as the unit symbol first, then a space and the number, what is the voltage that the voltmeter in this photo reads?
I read V 240
